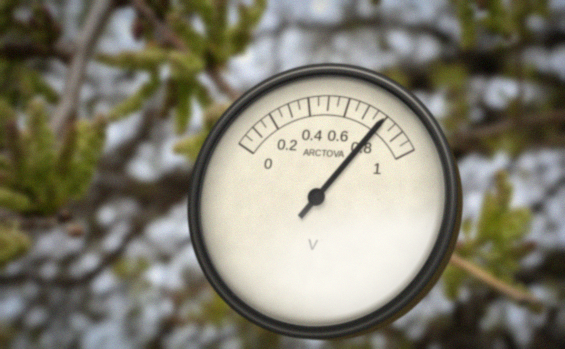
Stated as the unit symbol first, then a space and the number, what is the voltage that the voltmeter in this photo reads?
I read V 0.8
